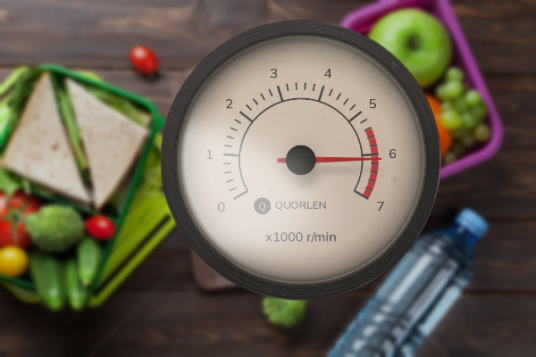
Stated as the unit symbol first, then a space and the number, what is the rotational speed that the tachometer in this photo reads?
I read rpm 6100
